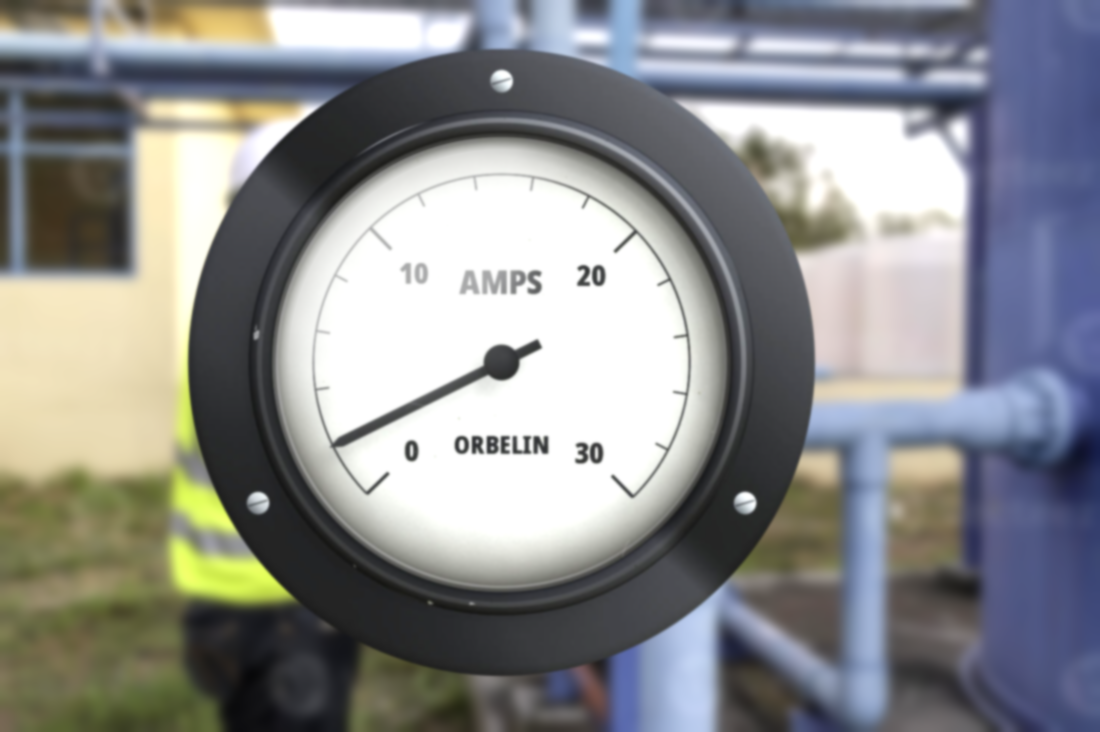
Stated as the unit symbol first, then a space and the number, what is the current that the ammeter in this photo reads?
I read A 2
